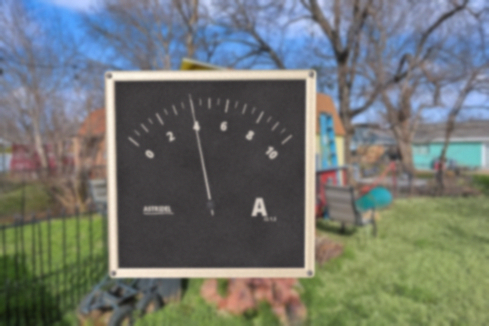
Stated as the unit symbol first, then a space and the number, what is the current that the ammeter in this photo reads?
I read A 4
